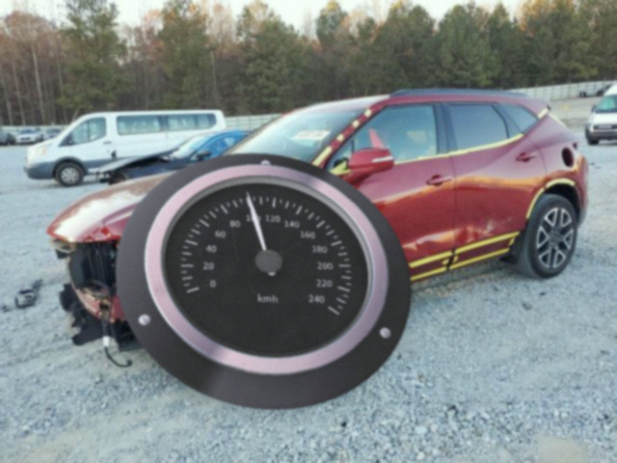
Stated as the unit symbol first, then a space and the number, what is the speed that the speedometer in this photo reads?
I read km/h 100
